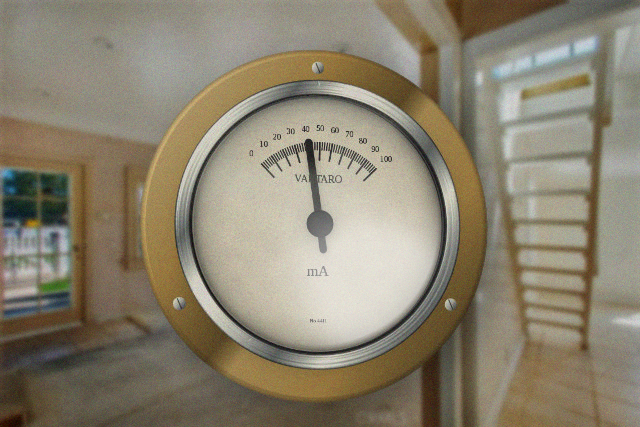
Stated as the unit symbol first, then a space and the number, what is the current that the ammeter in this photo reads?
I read mA 40
